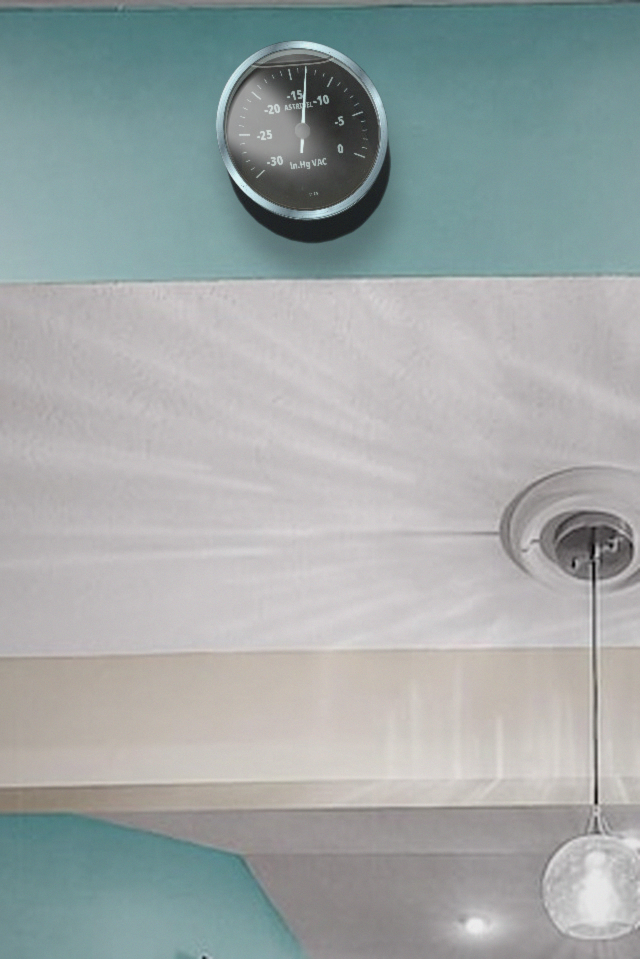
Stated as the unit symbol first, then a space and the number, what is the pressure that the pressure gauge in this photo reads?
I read inHg -13
